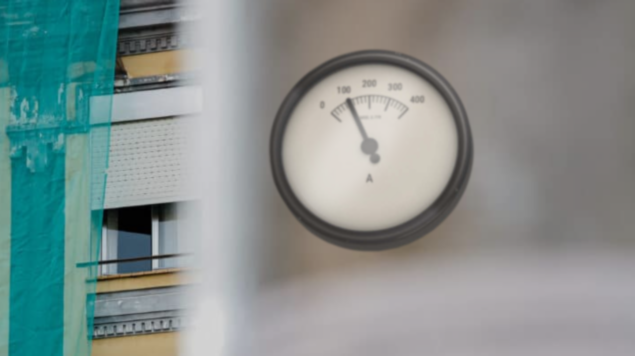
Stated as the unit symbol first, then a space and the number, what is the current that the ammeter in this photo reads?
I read A 100
